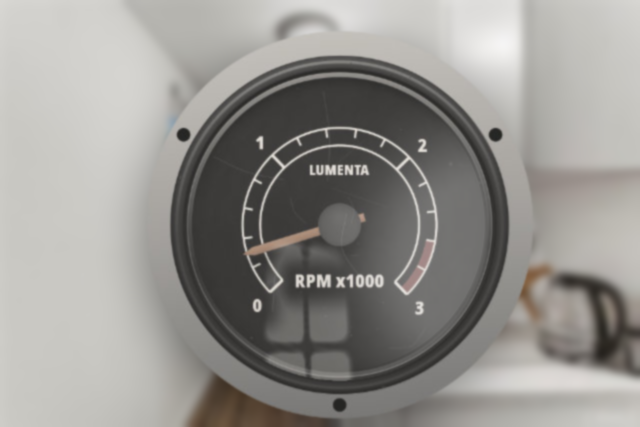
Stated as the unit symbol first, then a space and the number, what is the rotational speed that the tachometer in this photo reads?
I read rpm 300
